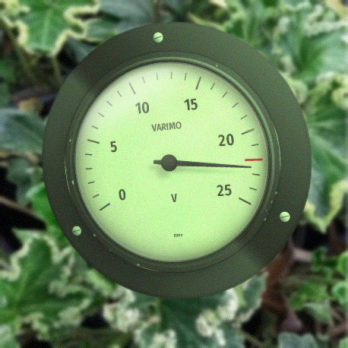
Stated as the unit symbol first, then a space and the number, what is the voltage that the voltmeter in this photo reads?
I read V 22.5
